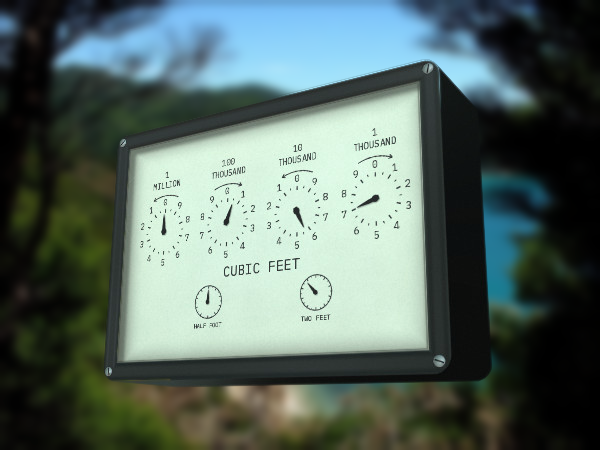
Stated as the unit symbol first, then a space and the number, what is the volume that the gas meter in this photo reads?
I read ft³ 5700
